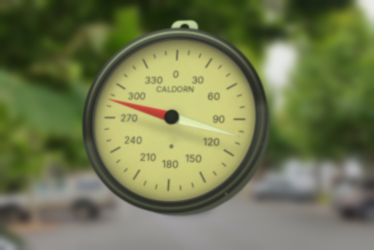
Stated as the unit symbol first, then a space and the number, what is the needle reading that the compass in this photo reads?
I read ° 285
